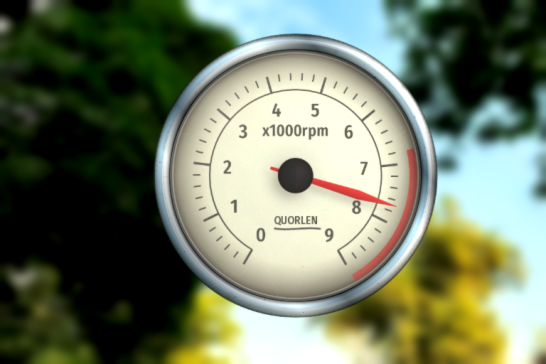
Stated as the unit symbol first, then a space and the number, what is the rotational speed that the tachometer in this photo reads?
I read rpm 7700
